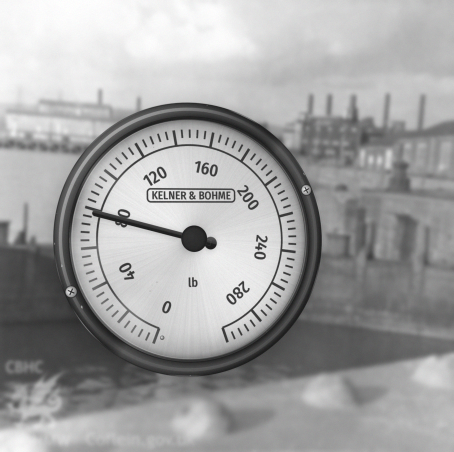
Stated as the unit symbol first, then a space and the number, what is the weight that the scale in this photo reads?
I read lb 78
